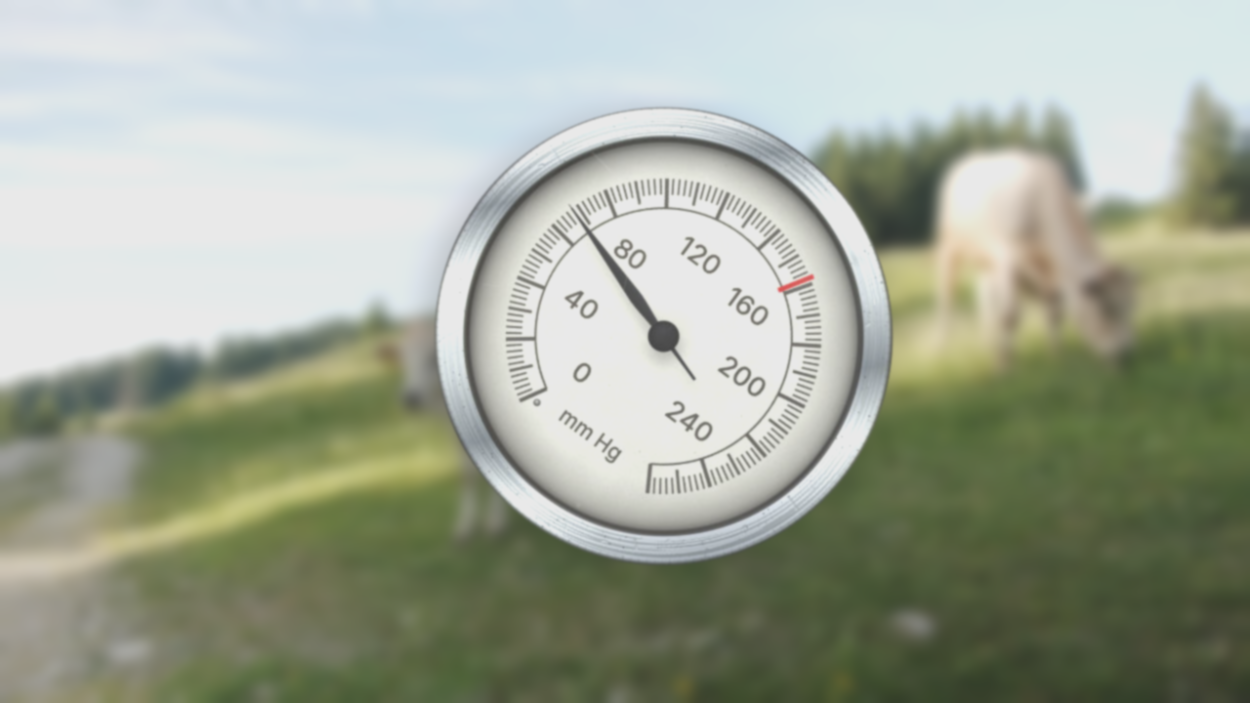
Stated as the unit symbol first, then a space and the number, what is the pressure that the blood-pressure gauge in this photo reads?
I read mmHg 68
